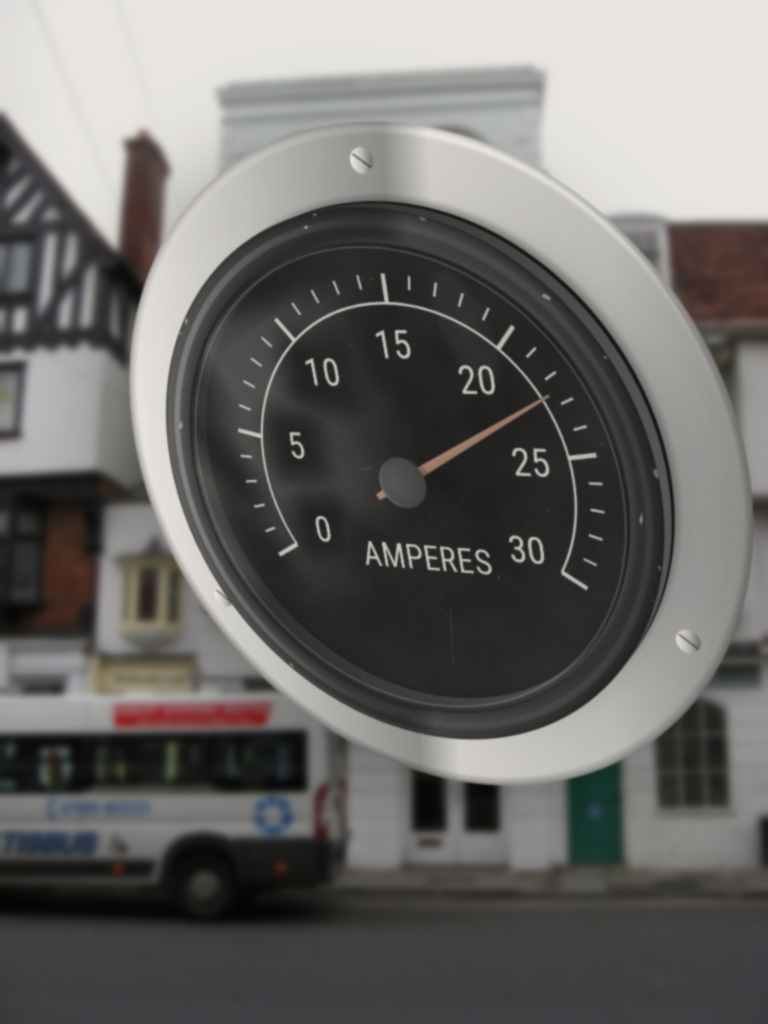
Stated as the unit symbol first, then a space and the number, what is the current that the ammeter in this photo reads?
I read A 22.5
